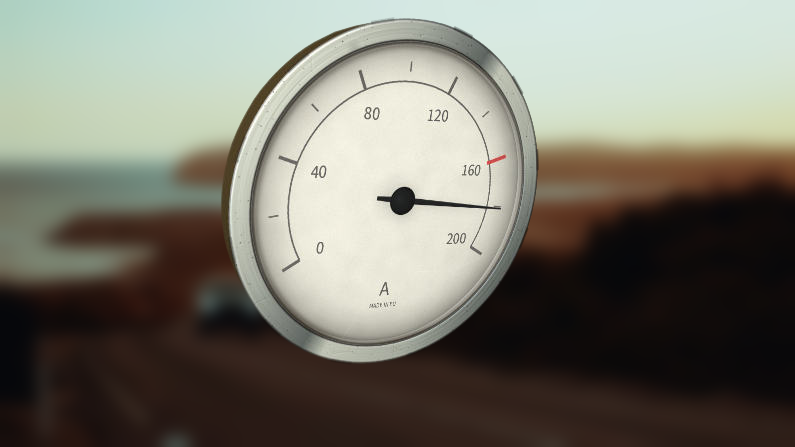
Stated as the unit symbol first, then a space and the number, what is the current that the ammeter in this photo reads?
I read A 180
